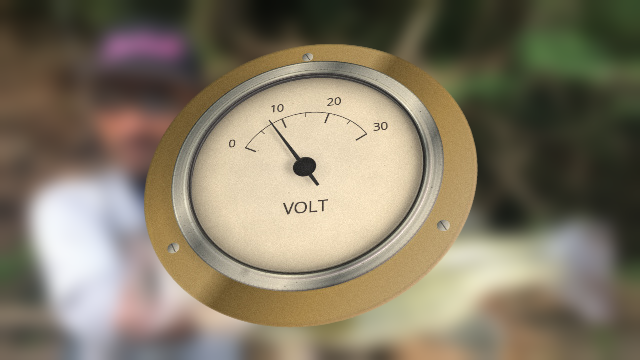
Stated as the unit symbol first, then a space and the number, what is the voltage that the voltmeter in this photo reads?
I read V 7.5
